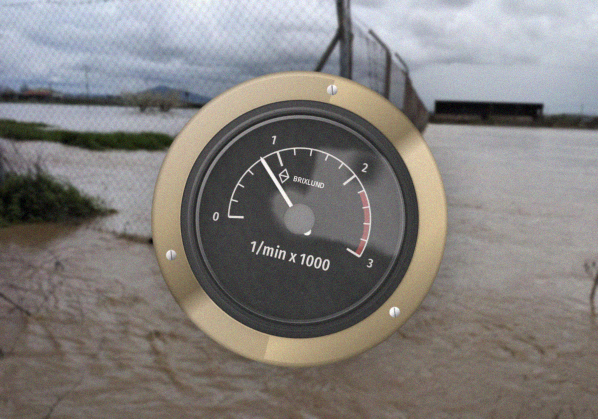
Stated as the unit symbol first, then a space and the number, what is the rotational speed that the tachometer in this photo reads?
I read rpm 800
